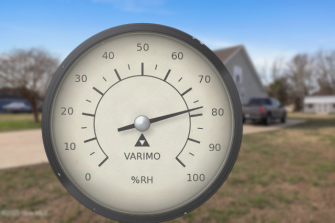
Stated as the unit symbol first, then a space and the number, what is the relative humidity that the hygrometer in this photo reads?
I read % 77.5
